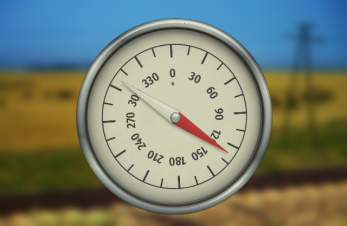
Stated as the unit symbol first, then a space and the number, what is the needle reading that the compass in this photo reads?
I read ° 127.5
